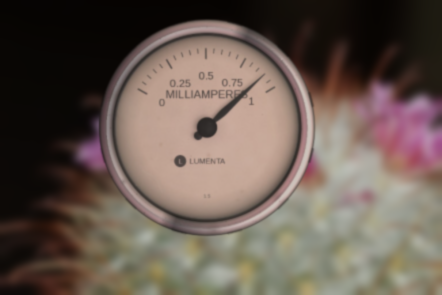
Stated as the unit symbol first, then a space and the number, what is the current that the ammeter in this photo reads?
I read mA 0.9
